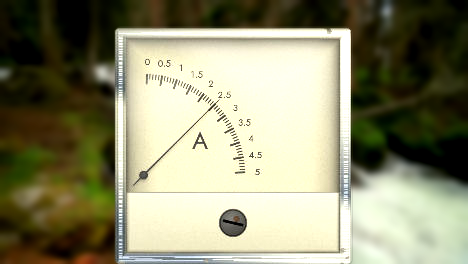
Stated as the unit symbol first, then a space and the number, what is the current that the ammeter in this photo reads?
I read A 2.5
